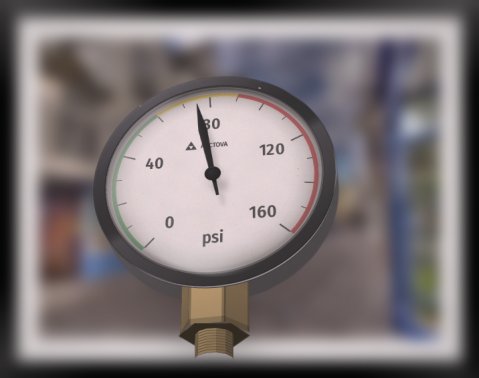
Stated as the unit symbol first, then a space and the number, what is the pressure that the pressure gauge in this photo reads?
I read psi 75
